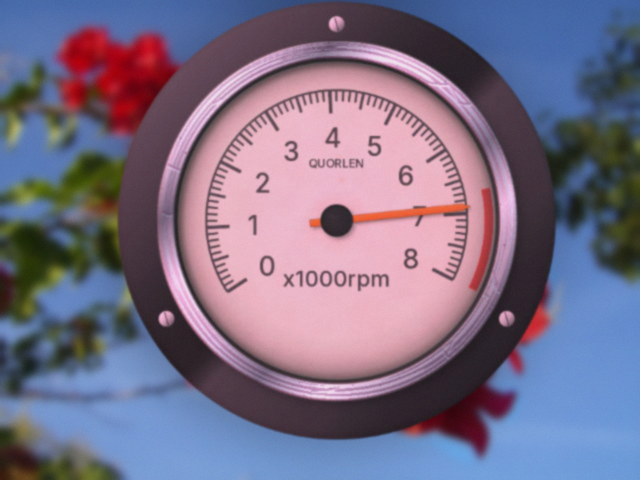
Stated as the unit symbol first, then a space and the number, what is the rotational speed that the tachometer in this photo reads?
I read rpm 6900
